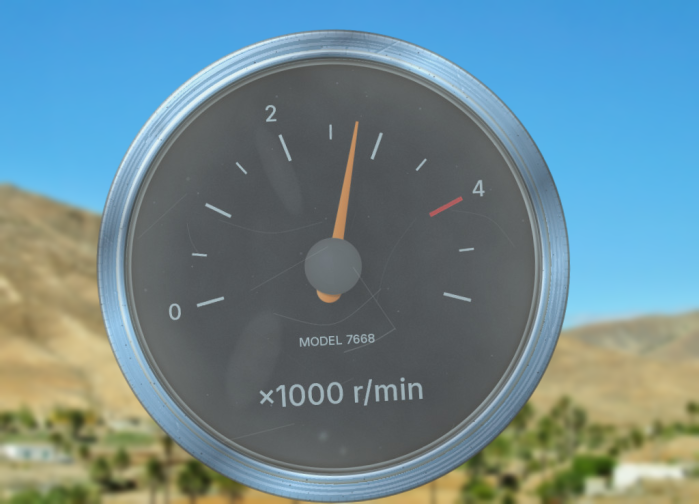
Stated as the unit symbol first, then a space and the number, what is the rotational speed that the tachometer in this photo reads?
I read rpm 2750
